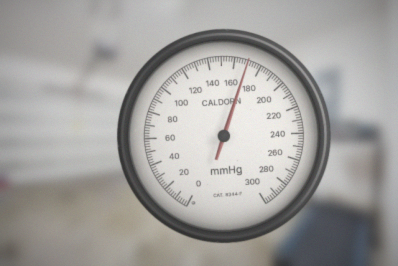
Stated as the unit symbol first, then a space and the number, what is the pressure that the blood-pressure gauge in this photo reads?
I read mmHg 170
